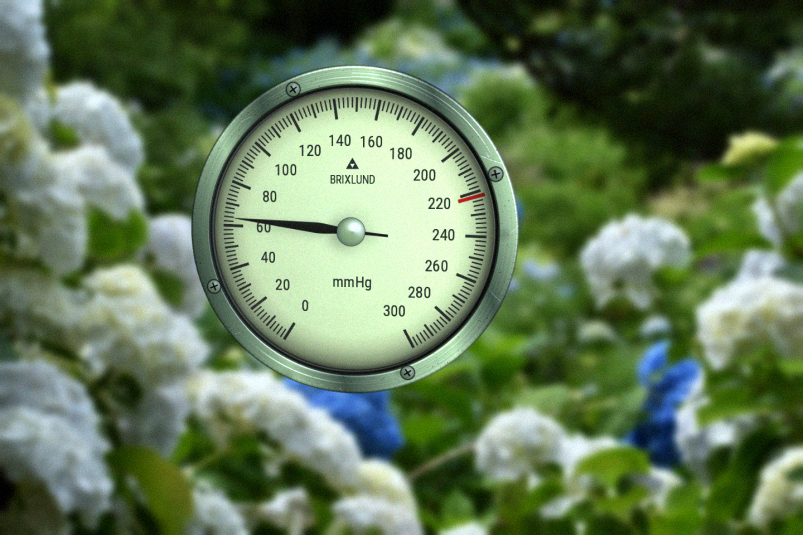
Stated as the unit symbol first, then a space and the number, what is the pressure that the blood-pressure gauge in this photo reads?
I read mmHg 64
